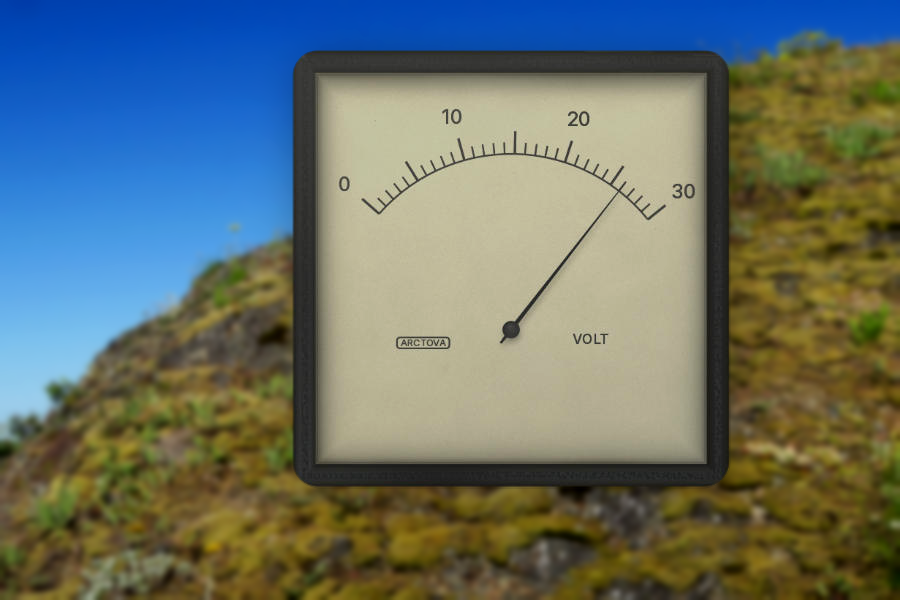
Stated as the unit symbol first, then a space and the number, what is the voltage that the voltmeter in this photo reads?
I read V 26
